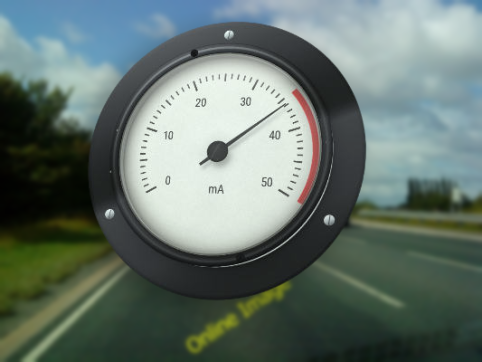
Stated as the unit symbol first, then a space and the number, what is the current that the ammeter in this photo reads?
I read mA 36
